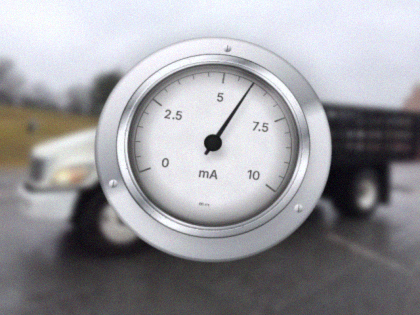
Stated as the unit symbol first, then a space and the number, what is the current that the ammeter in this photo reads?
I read mA 6
